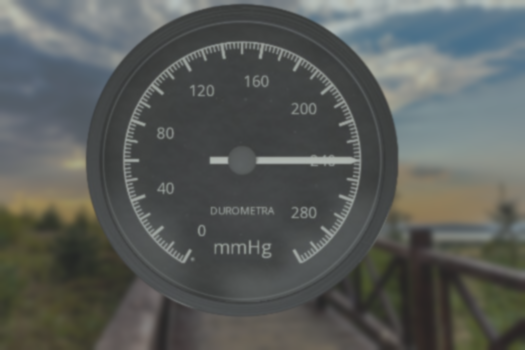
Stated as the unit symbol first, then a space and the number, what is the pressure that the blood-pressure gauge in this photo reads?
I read mmHg 240
